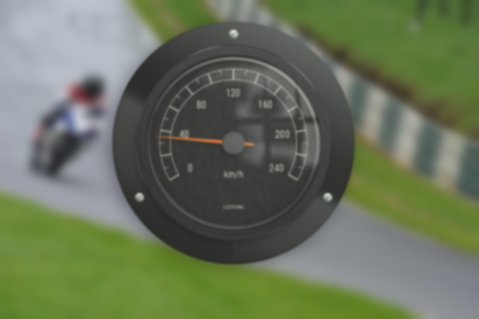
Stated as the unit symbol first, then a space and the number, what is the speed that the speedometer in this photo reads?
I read km/h 35
